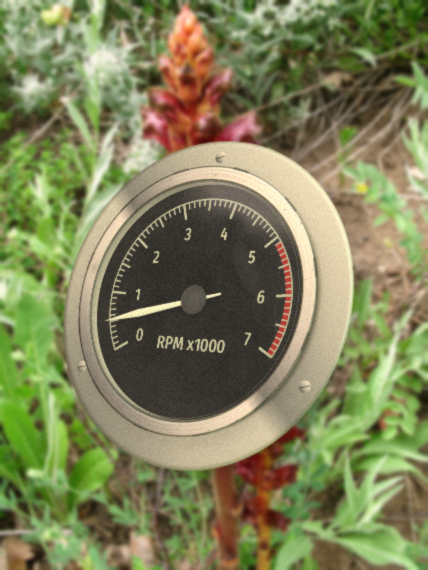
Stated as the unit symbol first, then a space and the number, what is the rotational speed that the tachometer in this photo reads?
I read rpm 500
